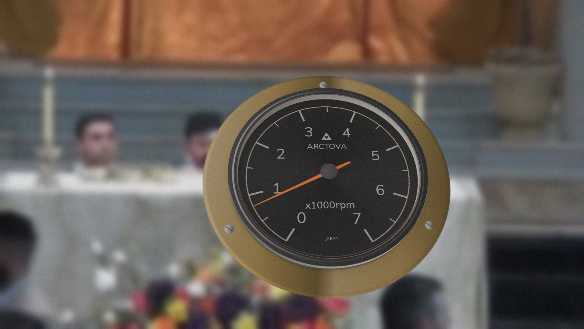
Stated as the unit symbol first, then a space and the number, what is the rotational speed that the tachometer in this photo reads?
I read rpm 750
